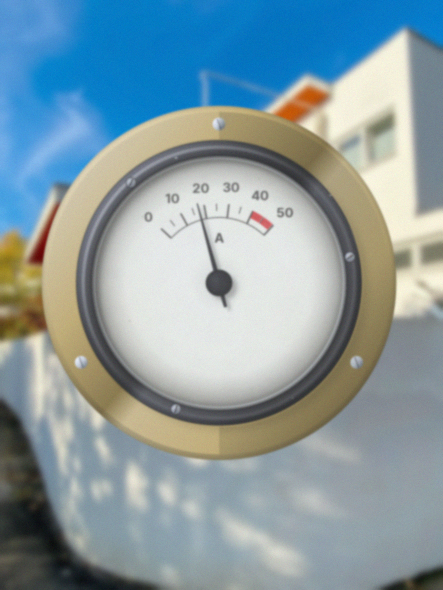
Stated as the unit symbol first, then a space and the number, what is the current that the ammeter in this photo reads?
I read A 17.5
